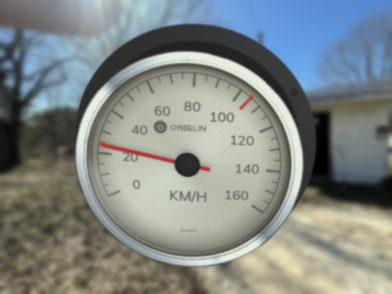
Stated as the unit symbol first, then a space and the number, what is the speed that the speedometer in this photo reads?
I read km/h 25
